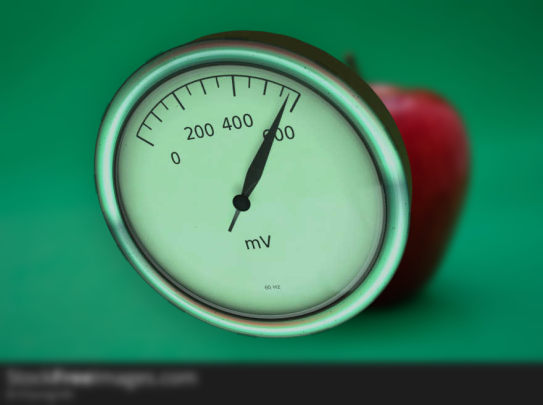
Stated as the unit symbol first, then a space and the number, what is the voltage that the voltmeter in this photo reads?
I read mV 575
